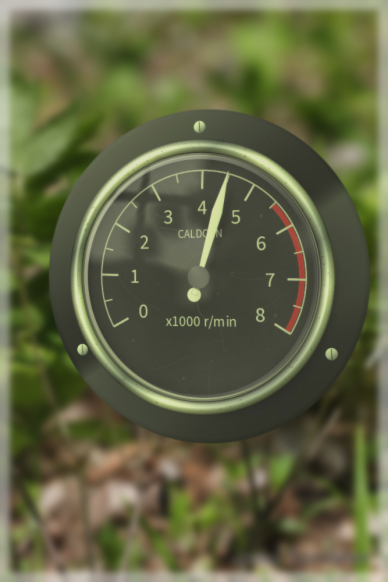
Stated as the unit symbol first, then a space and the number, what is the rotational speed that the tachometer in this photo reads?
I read rpm 4500
